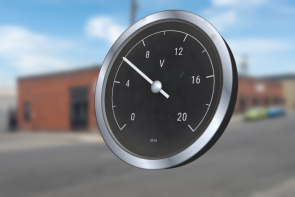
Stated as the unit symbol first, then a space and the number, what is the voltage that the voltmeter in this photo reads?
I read V 6
